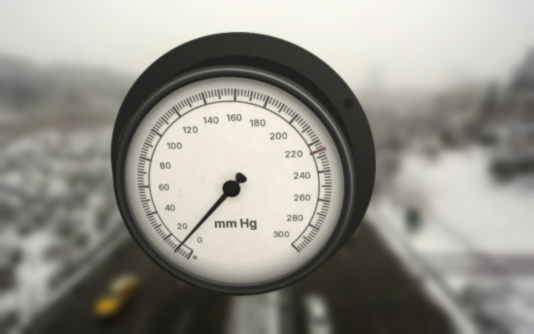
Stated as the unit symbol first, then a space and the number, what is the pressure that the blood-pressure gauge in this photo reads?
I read mmHg 10
